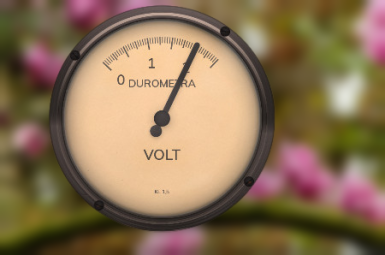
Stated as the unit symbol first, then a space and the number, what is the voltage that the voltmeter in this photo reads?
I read V 2
